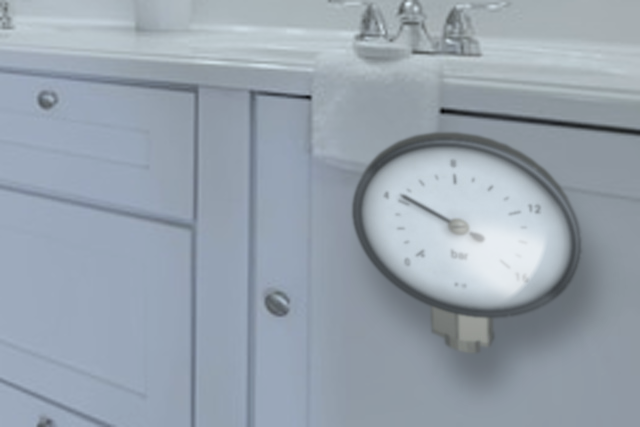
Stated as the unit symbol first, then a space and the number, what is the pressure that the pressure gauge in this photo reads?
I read bar 4.5
